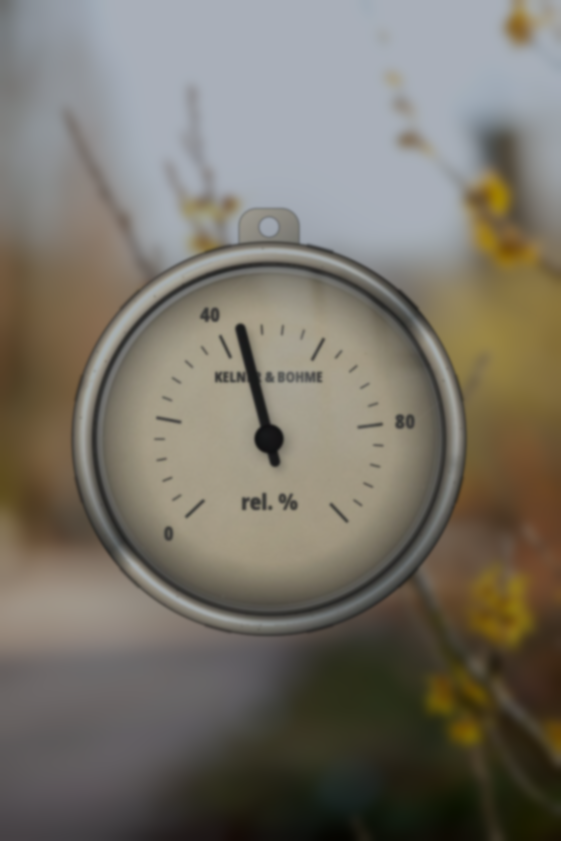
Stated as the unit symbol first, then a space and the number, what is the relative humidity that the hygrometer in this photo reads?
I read % 44
